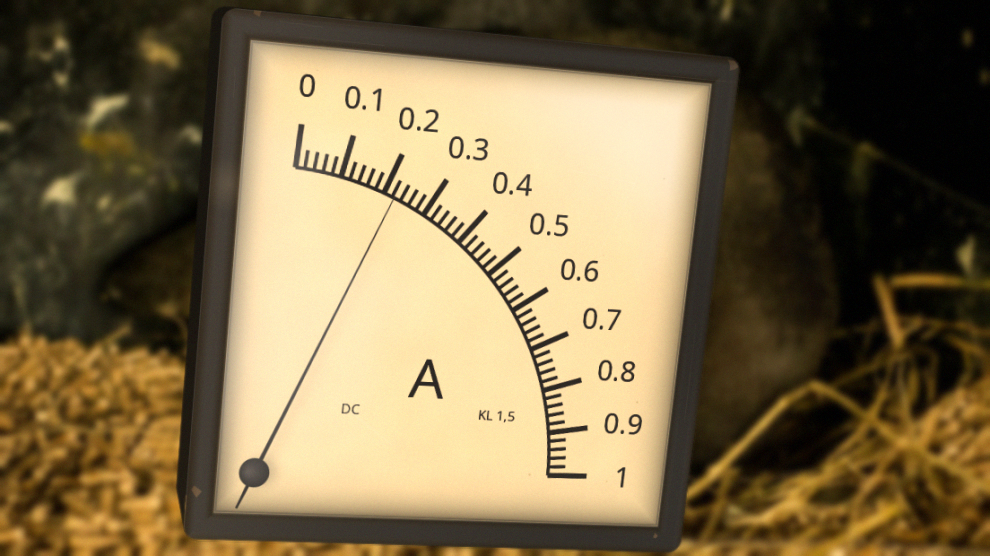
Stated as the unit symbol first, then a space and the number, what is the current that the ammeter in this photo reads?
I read A 0.22
